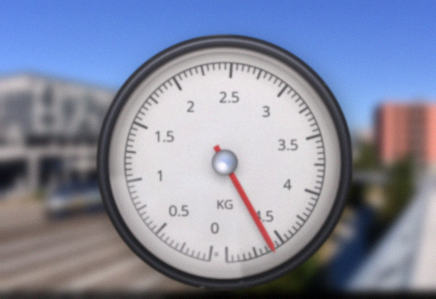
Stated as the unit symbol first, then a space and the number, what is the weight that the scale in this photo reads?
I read kg 4.6
